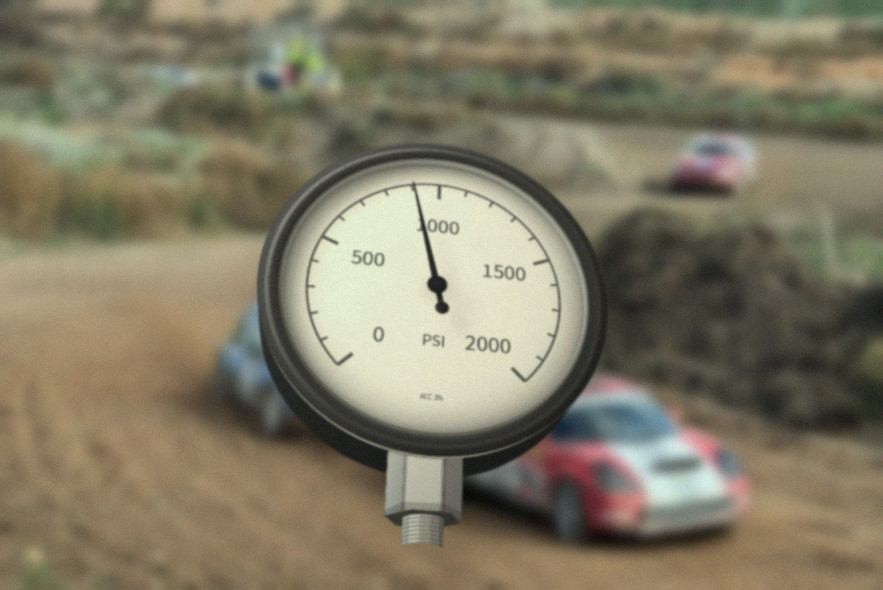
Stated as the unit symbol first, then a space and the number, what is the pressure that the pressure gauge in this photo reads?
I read psi 900
